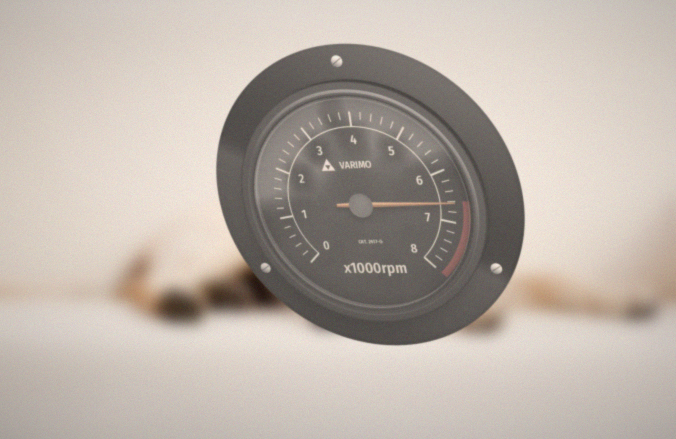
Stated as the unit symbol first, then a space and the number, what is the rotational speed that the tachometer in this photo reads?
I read rpm 6600
